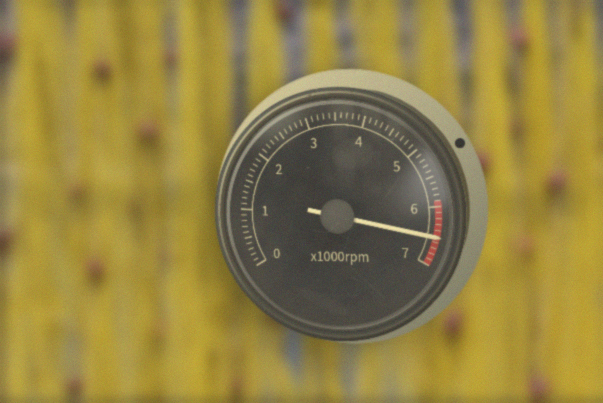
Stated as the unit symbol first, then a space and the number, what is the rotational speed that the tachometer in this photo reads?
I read rpm 6500
